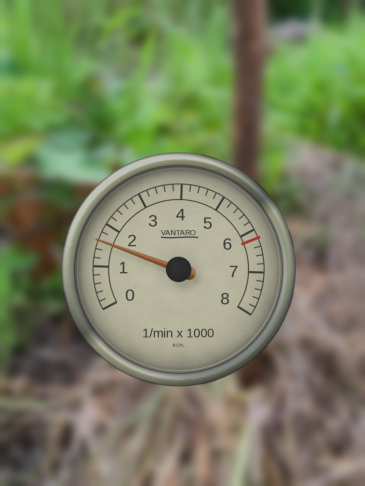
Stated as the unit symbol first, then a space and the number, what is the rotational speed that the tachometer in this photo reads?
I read rpm 1600
